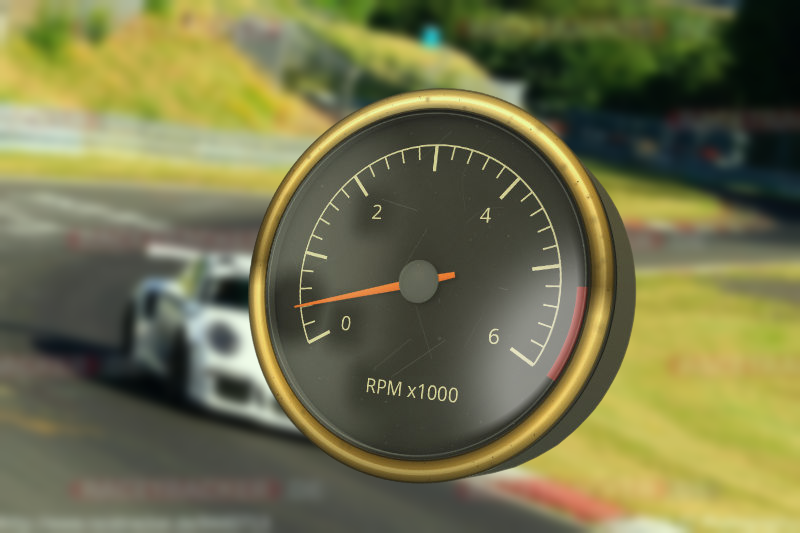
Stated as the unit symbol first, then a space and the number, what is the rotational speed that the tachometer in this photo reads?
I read rpm 400
